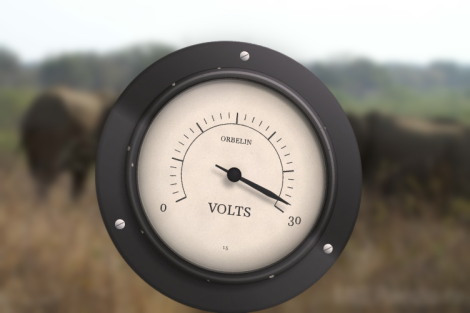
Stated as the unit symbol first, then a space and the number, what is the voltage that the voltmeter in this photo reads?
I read V 29
